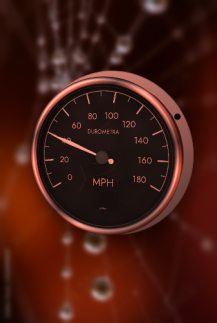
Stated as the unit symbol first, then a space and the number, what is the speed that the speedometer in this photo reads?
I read mph 40
